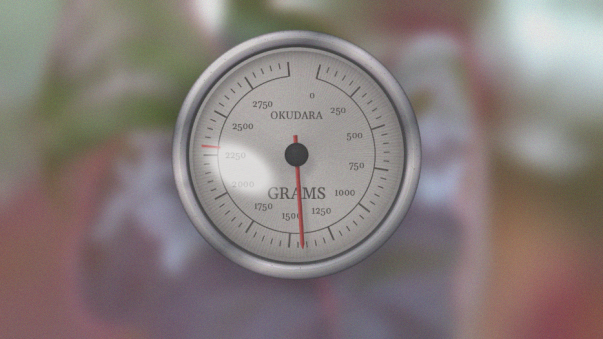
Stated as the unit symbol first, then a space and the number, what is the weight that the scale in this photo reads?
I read g 1425
